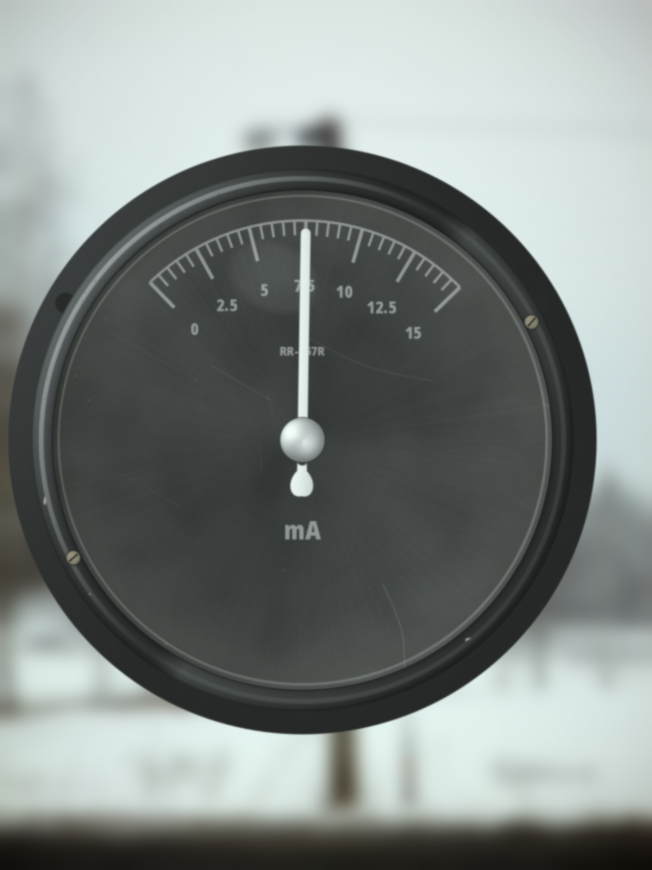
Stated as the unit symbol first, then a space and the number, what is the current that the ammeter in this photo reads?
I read mA 7.5
